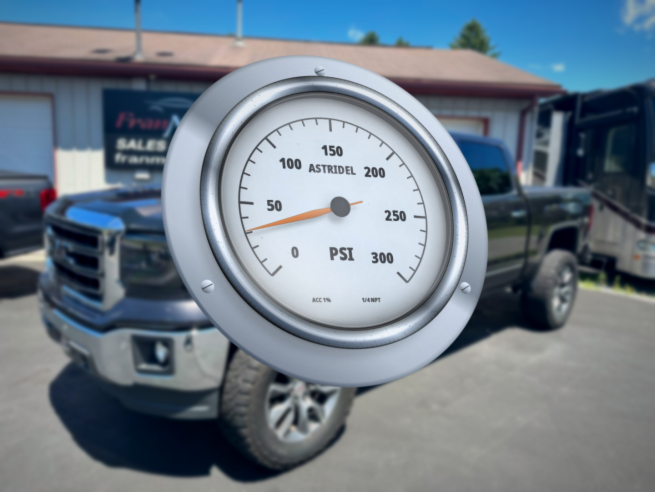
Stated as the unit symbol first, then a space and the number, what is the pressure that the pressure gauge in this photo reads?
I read psi 30
